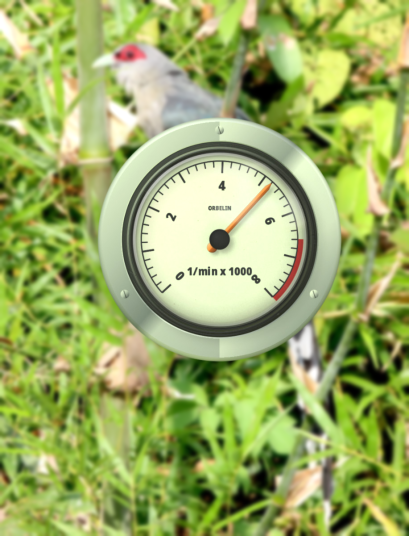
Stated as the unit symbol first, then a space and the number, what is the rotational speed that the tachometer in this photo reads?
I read rpm 5200
